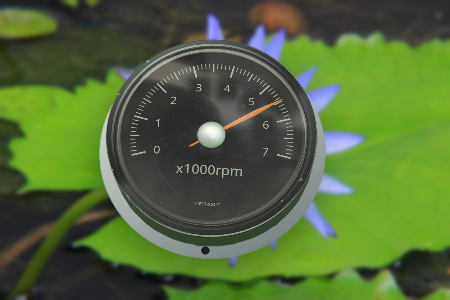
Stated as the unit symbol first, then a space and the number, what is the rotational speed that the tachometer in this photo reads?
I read rpm 5500
